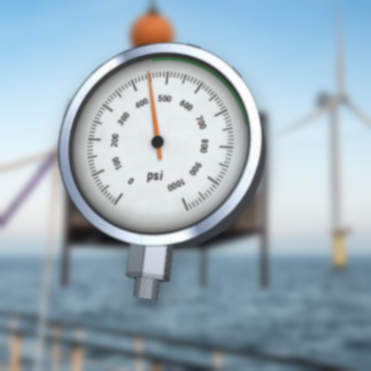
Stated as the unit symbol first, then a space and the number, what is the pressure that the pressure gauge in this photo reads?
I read psi 450
